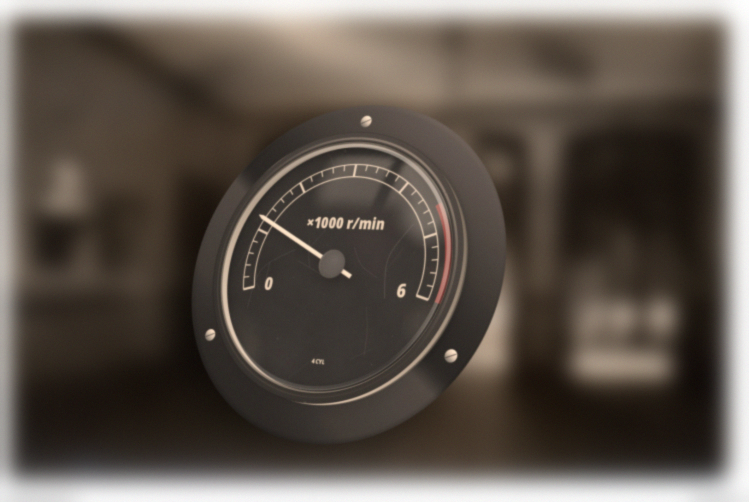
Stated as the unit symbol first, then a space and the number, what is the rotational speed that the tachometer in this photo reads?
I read rpm 1200
